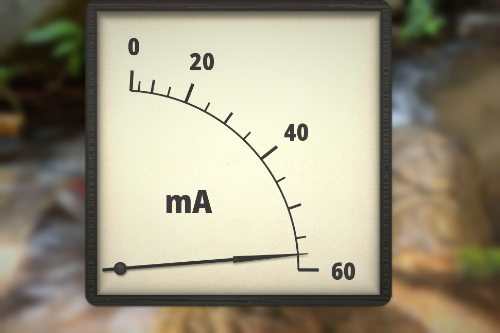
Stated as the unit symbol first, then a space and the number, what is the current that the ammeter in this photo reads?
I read mA 57.5
